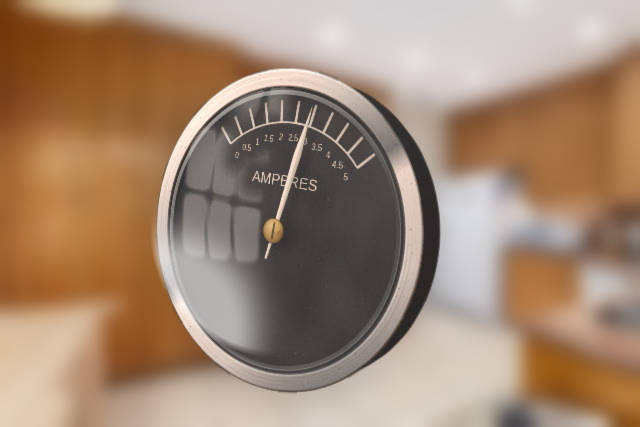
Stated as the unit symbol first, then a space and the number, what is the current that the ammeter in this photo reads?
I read A 3
